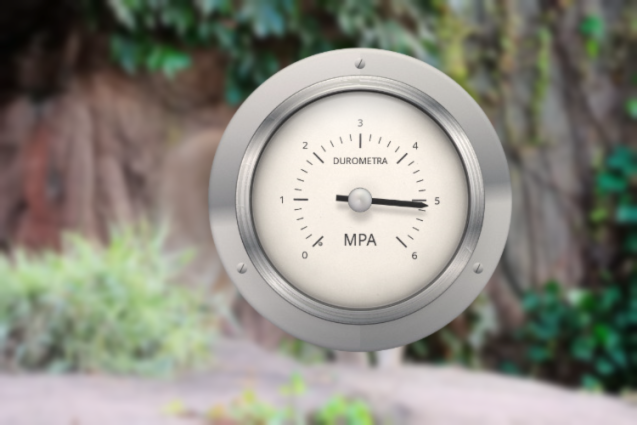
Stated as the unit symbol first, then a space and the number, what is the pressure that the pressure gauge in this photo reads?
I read MPa 5.1
